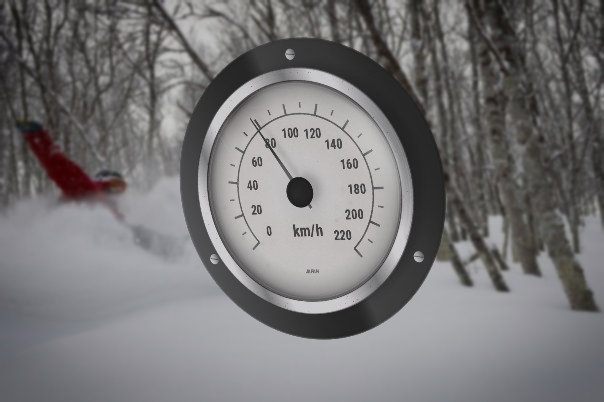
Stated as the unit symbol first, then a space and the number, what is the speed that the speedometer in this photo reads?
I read km/h 80
